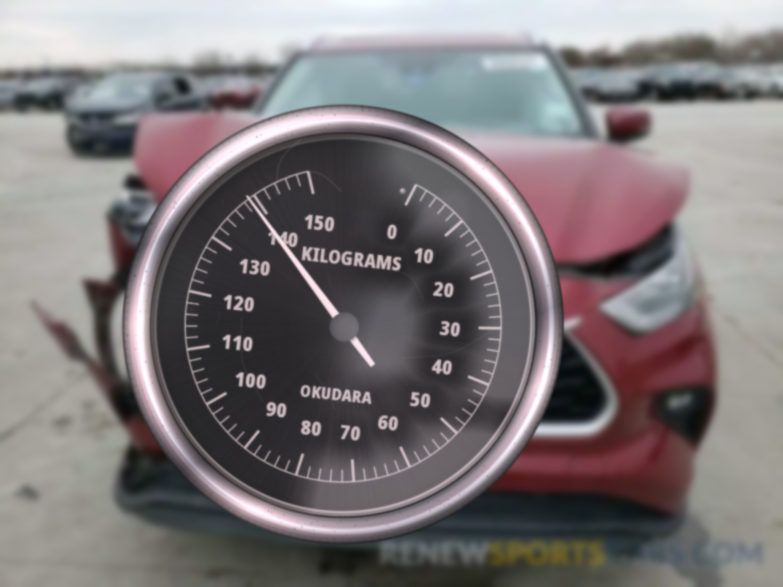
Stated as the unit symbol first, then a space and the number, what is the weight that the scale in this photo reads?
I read kg 139
